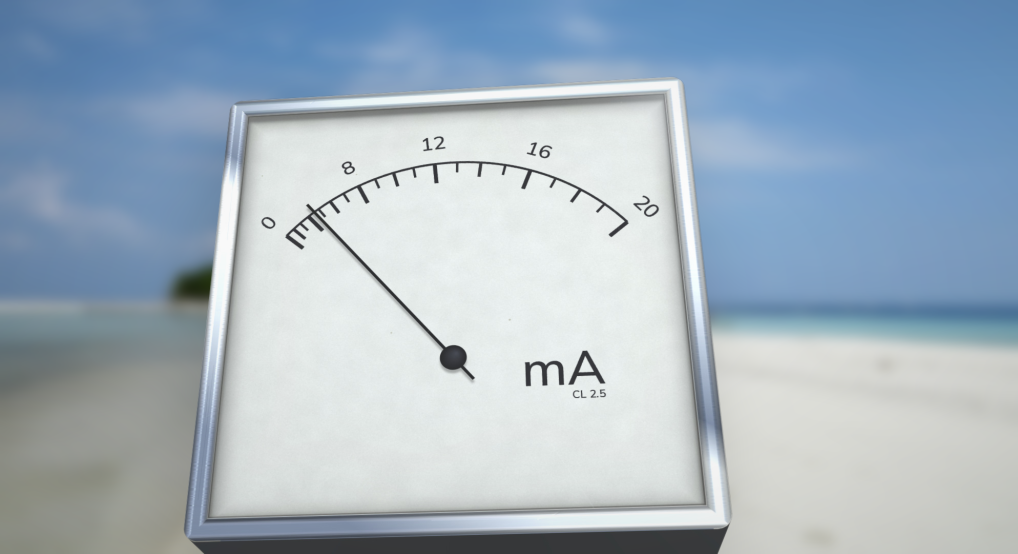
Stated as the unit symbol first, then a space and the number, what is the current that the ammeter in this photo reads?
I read mA 4.5
